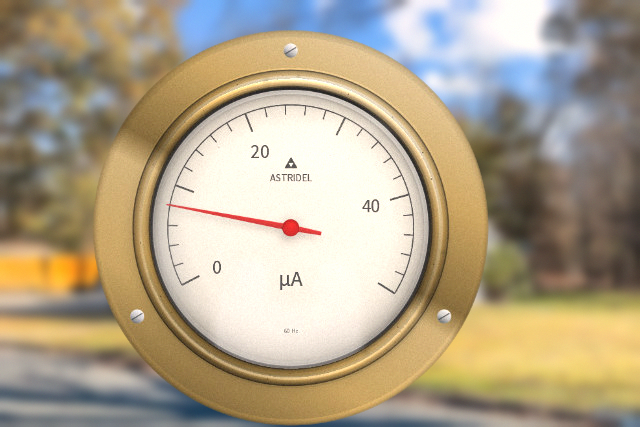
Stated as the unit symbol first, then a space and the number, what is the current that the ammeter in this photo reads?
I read µA 8
